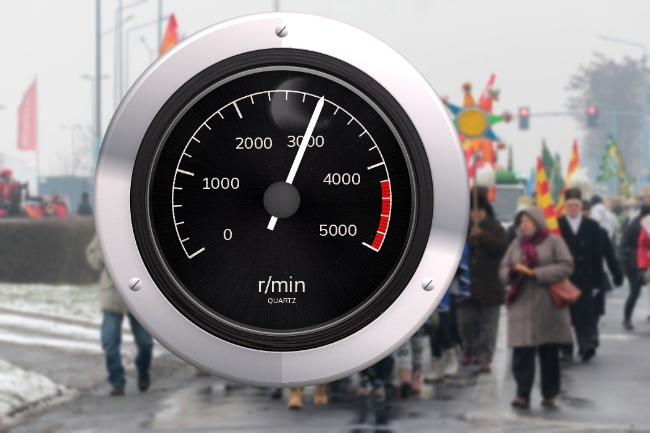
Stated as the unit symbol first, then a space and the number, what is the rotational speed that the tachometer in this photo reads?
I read rpm 3000
